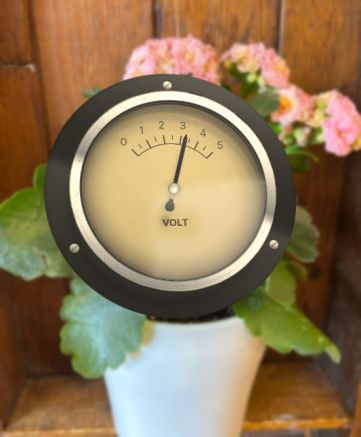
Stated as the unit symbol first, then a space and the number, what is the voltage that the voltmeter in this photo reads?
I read V 3.25
